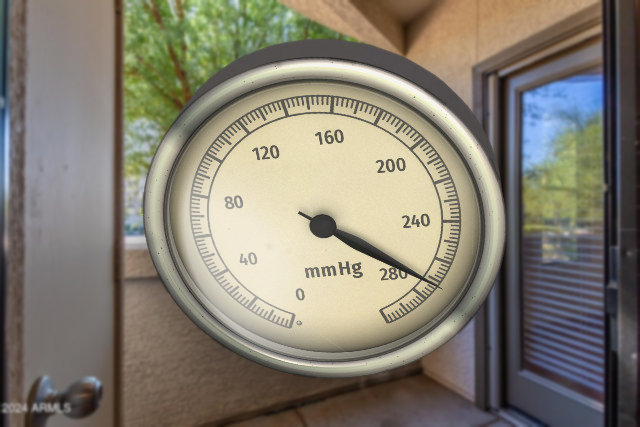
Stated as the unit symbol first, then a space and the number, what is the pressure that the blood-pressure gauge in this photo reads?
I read mmHg 270
